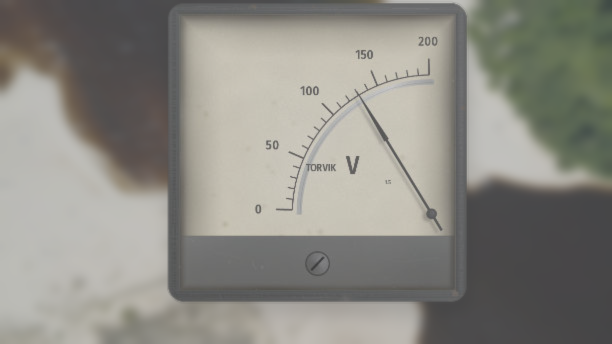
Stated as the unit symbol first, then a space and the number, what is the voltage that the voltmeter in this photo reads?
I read V 130
